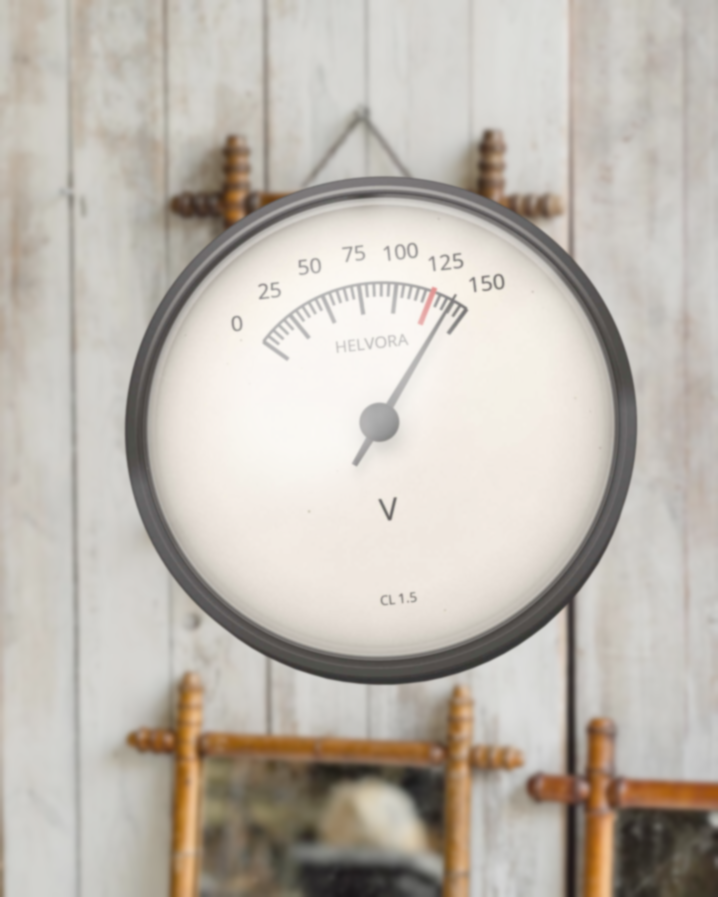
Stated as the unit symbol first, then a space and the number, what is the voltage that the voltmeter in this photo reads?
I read V 140
